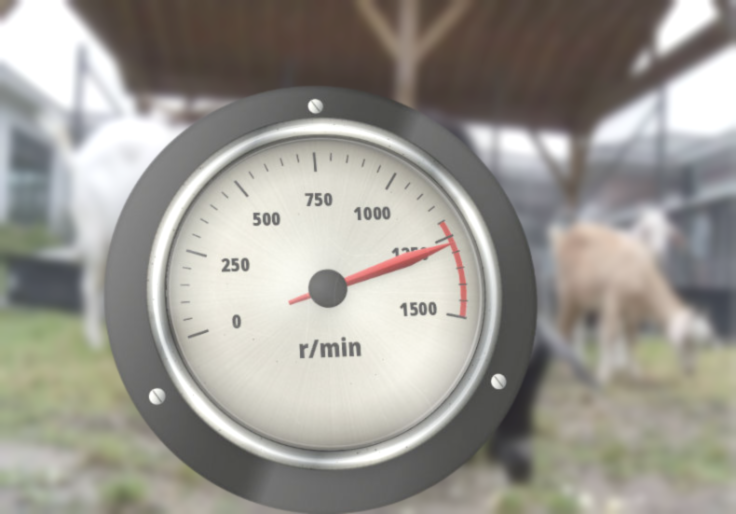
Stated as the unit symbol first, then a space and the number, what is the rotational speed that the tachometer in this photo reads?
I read rpm 1275
